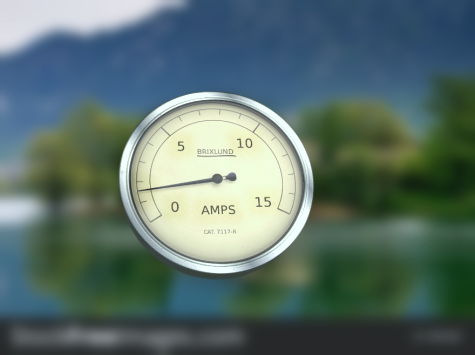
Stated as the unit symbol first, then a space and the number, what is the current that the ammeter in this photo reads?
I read A 1.5
